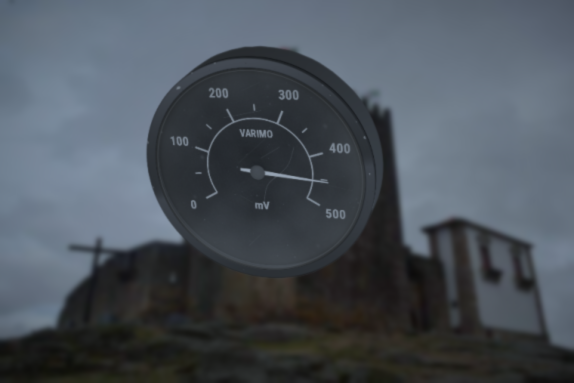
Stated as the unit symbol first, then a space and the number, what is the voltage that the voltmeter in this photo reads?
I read mV 450
